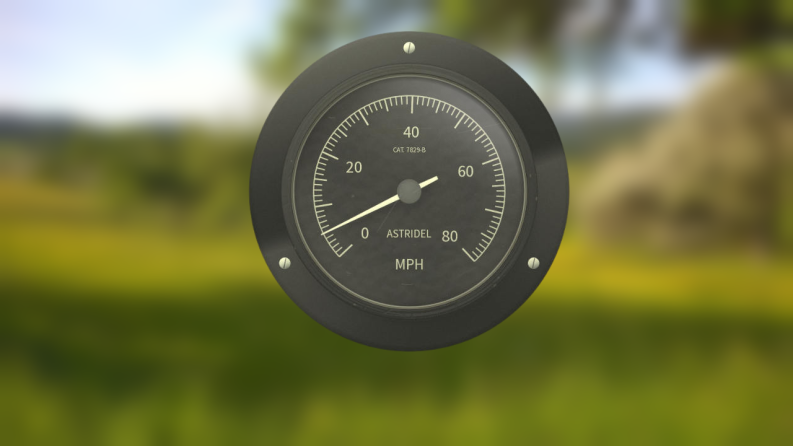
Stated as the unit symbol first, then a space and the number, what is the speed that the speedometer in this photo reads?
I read mph 5
